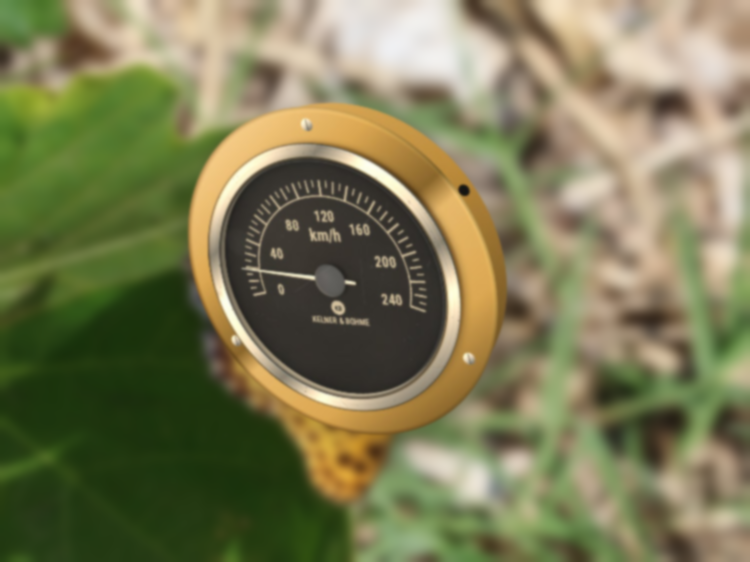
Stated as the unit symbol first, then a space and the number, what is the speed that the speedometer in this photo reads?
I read km/h 20
